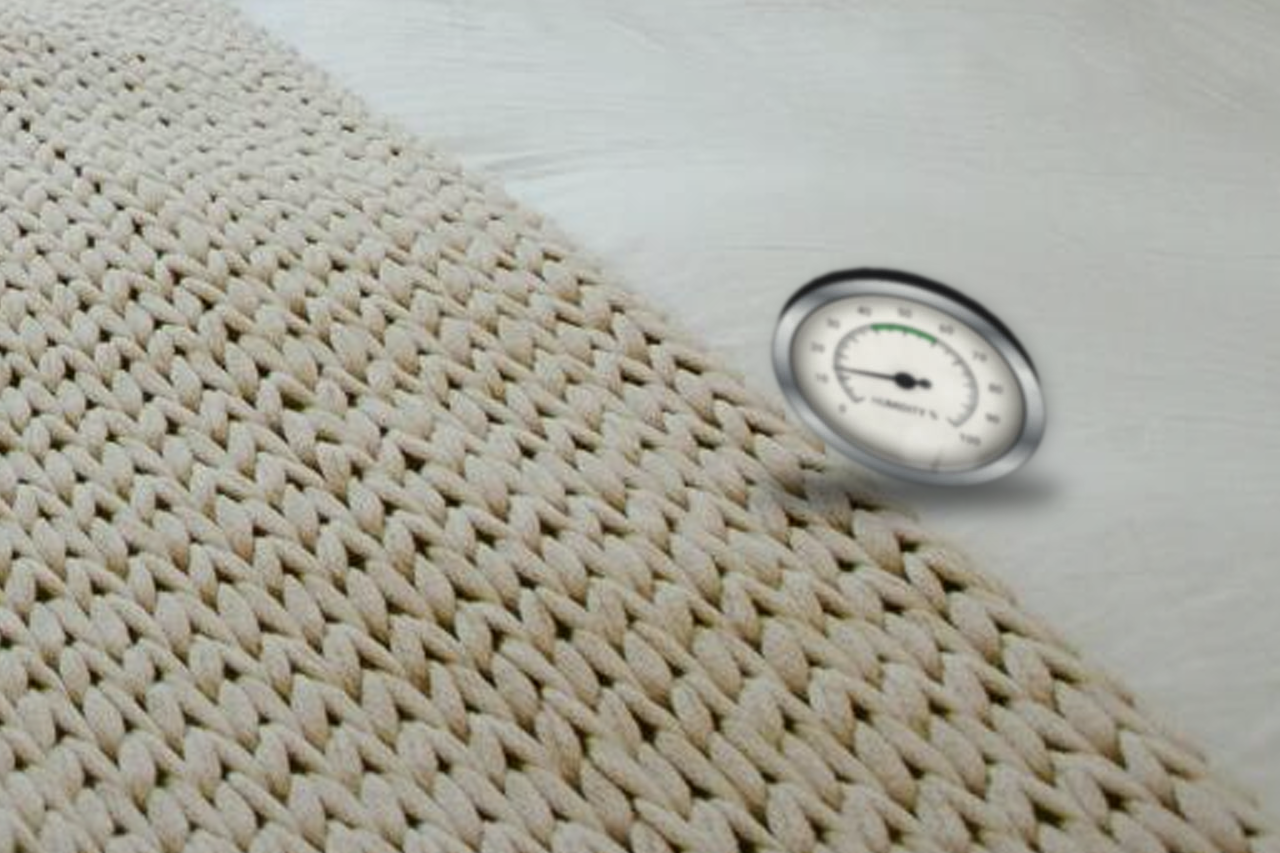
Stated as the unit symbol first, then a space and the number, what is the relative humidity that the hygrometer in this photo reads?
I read % 15
